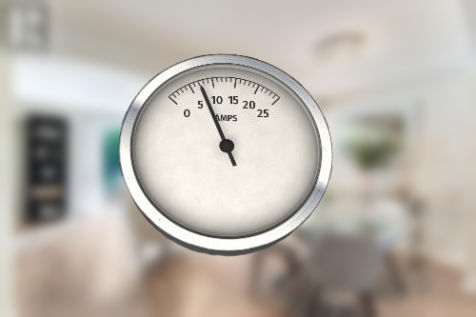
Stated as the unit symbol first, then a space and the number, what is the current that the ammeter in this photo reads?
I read A 7
